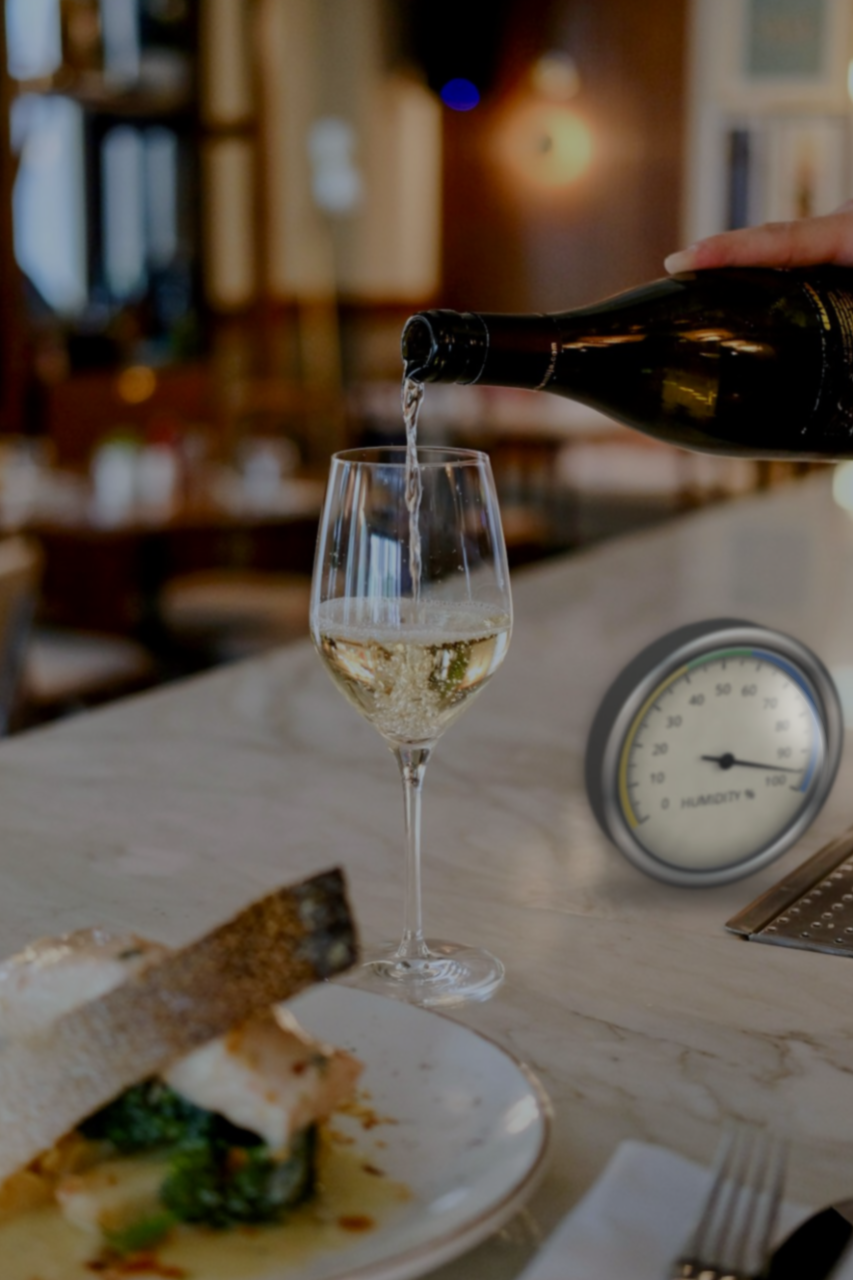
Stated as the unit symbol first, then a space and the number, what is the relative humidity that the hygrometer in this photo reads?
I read % 95
